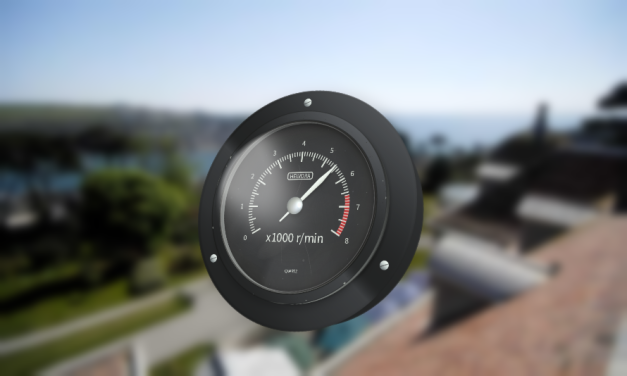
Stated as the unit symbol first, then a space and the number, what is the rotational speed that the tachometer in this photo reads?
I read rpm 5500
